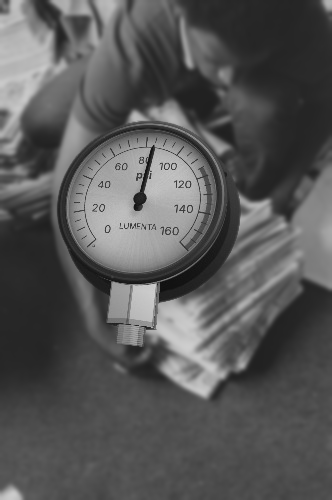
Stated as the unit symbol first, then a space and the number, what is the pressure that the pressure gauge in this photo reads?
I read psi 85
